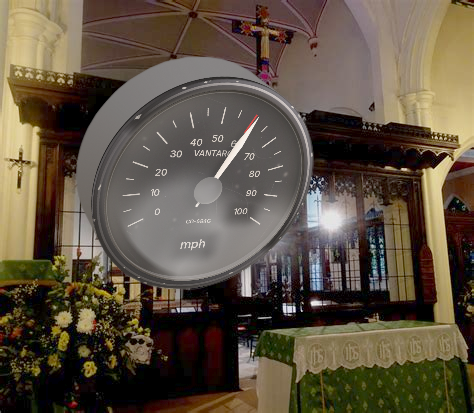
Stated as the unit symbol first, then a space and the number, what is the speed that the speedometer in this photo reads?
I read mph 60
